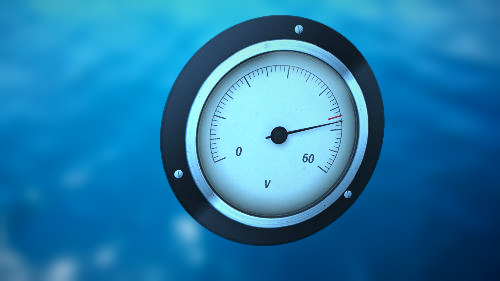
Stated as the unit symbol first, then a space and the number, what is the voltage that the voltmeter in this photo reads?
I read V 48
